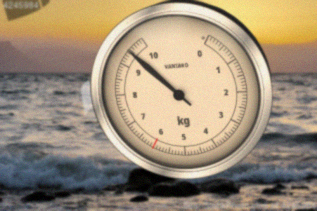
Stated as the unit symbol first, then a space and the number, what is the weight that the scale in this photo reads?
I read kg 9.5
